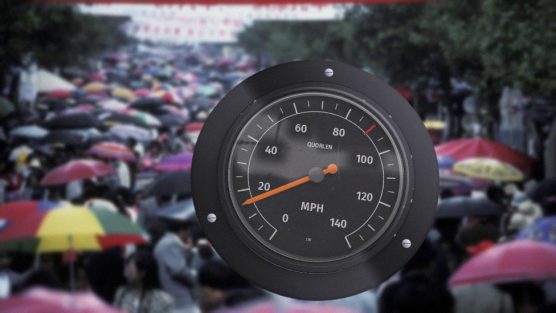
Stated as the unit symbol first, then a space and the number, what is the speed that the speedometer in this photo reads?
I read mph 15
